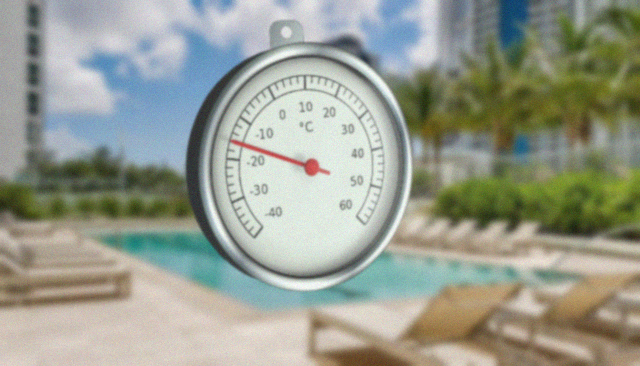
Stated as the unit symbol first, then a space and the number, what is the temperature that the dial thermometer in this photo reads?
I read °C -16
